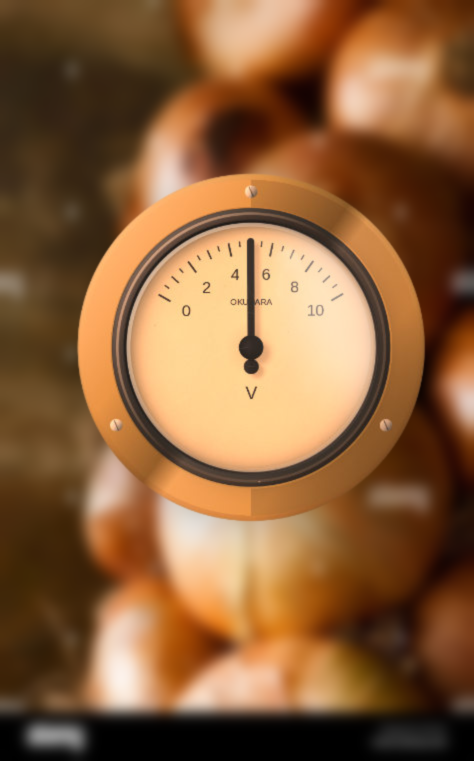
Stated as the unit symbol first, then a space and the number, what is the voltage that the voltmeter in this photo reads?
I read V 5
